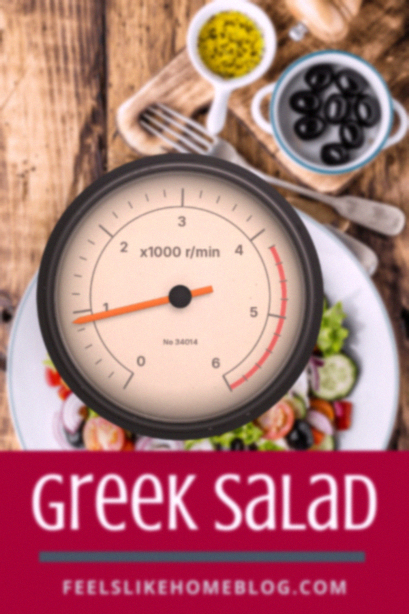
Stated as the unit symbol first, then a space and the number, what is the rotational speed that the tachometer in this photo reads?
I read rpm 900
